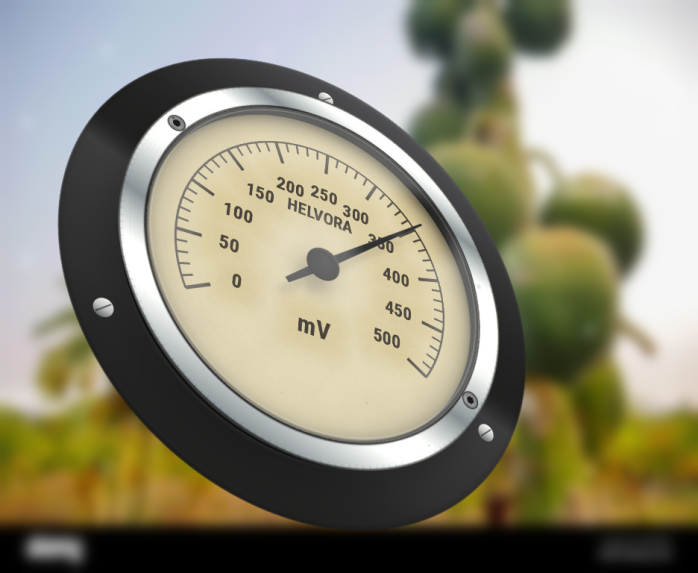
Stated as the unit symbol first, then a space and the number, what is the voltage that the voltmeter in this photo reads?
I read mV 350
